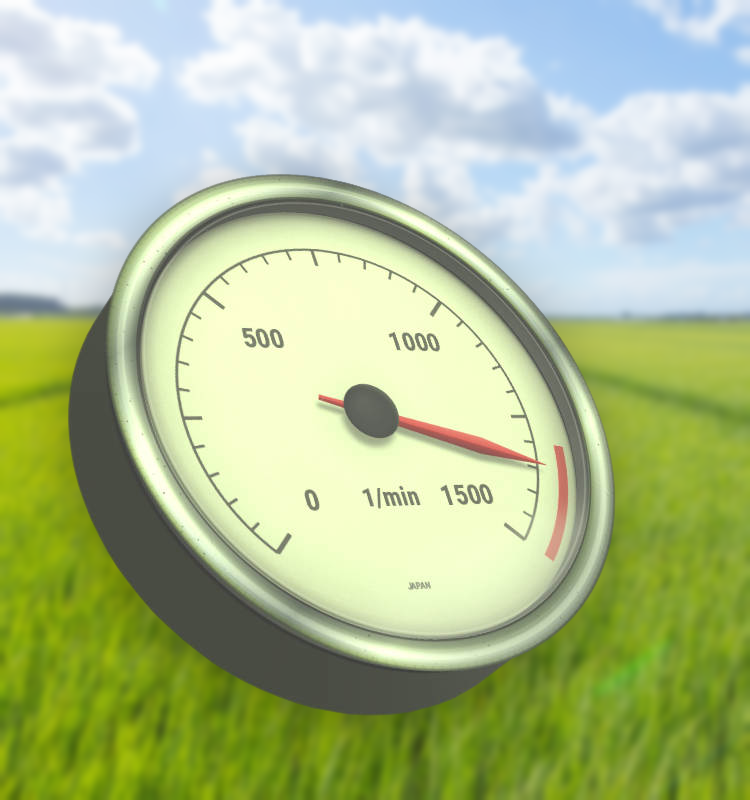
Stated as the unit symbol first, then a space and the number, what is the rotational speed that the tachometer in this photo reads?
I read rpm 1350
